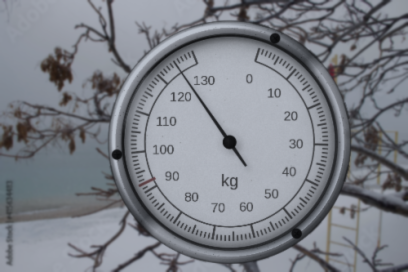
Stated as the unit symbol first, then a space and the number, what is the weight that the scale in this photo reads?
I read kg 125
